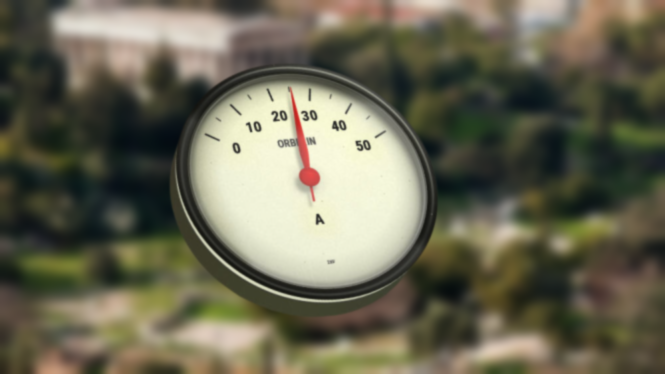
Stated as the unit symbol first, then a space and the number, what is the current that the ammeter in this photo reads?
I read A 25
